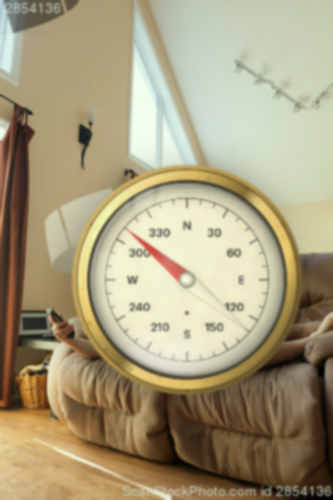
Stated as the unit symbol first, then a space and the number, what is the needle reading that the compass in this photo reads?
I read ° 310
